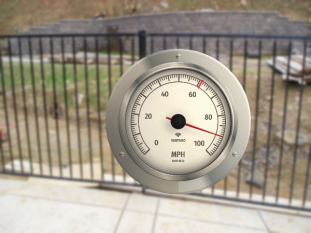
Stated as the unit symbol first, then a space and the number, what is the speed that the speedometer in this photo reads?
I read mph 90
